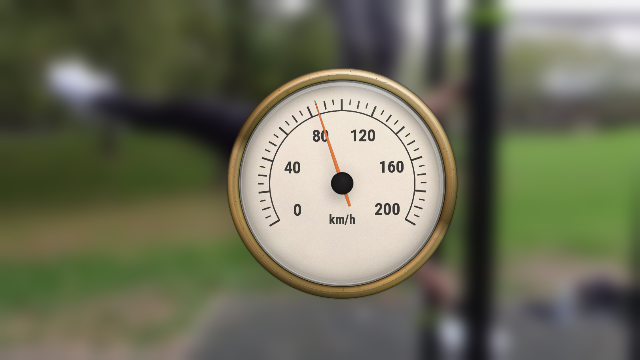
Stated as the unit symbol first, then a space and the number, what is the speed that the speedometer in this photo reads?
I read km/h 85
